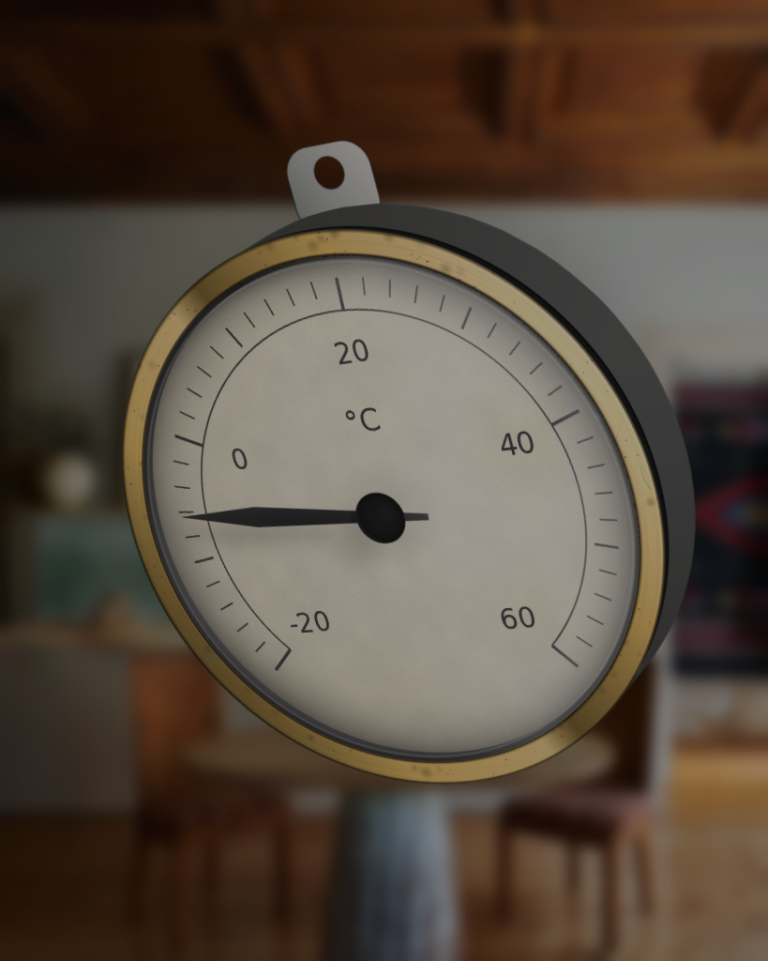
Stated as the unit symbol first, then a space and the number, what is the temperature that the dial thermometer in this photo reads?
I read °C -6
